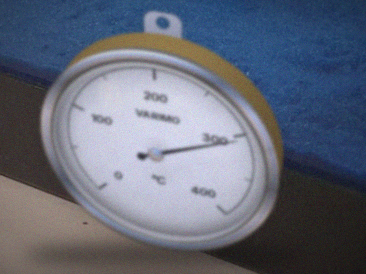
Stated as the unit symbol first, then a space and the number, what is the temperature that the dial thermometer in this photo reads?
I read °C 300
